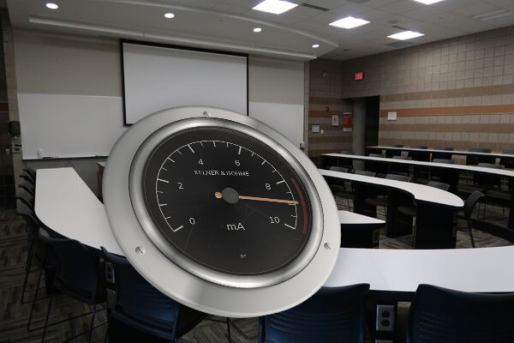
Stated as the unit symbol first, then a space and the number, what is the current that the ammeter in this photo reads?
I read mA 9
